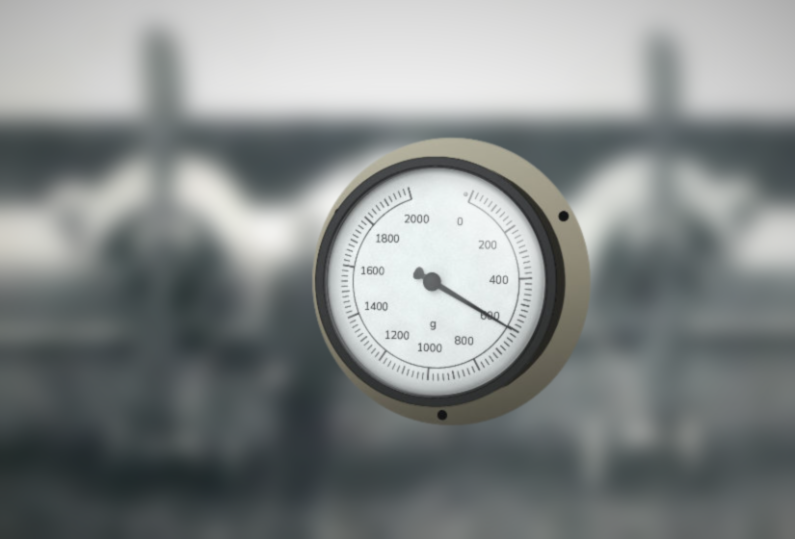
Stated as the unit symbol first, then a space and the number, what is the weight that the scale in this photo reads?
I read g 600
